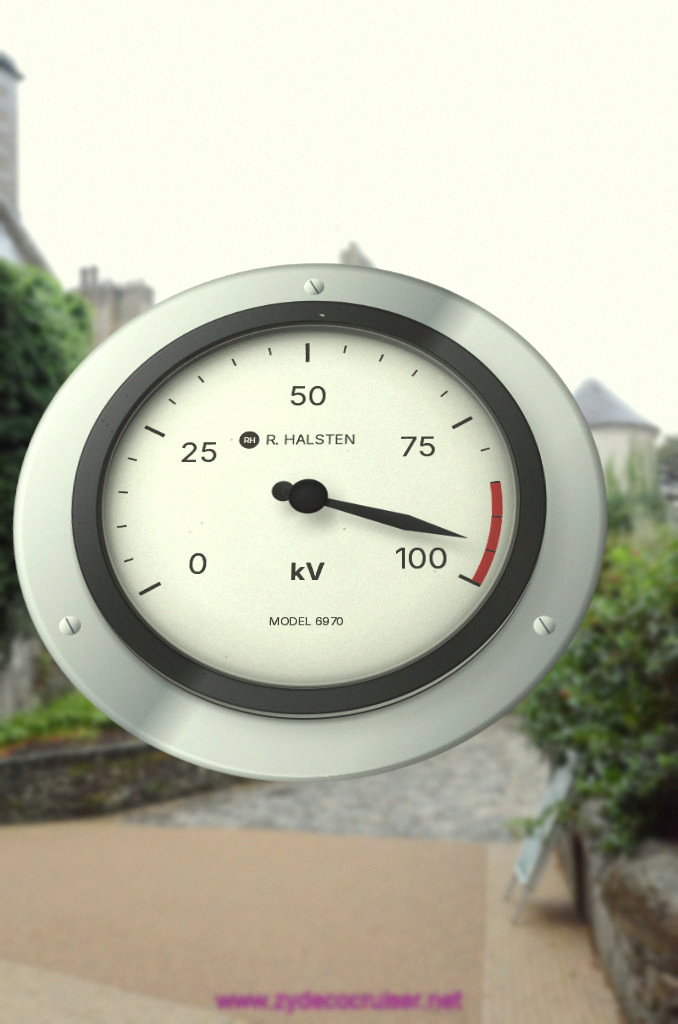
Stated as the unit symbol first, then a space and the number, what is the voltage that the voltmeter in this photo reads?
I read kV 95
